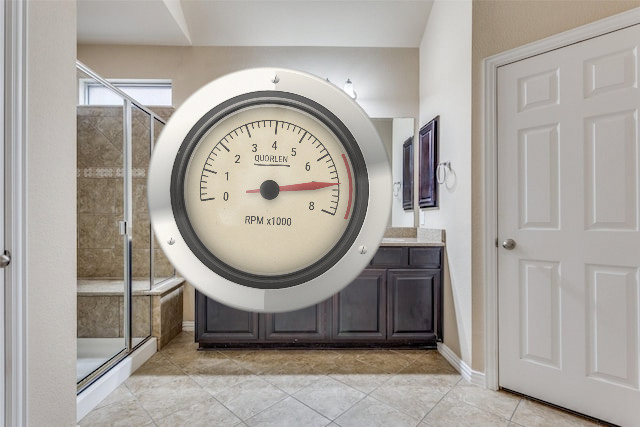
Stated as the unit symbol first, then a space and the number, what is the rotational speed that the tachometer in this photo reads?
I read rpm 7000
